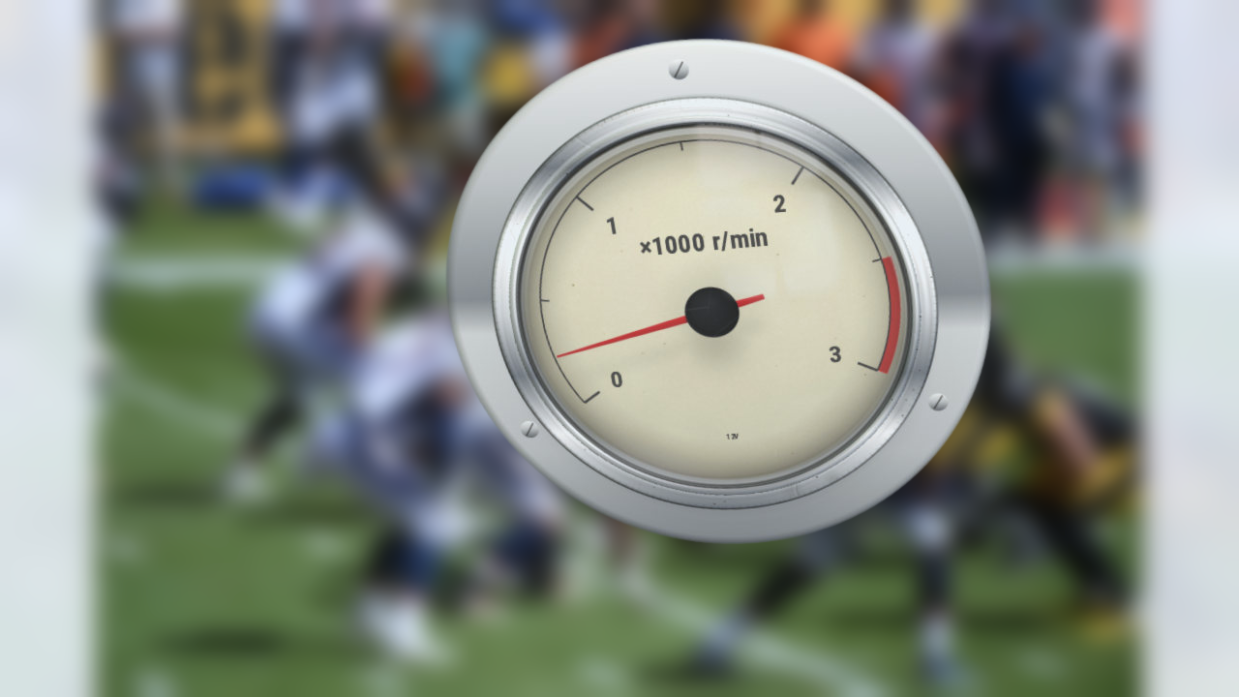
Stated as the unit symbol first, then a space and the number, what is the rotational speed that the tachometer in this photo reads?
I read rpm 250
